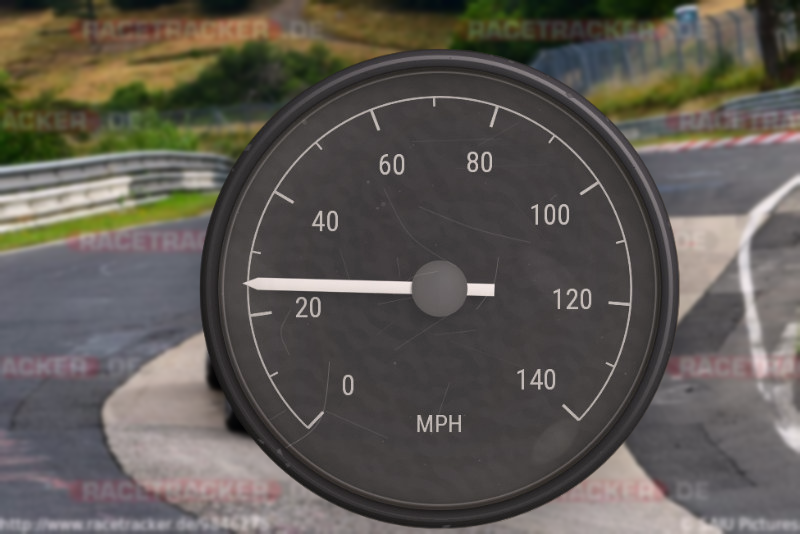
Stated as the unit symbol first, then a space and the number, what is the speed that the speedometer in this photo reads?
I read mph 25
